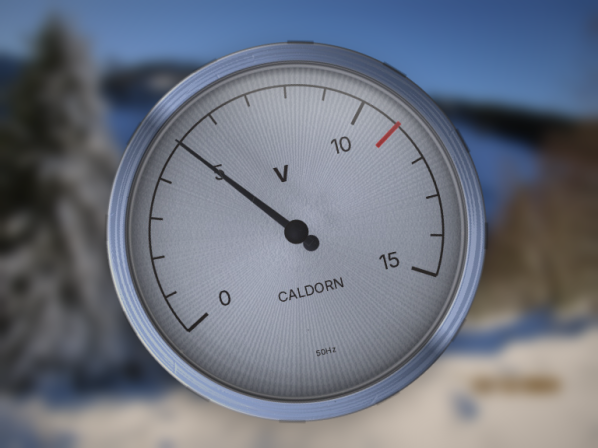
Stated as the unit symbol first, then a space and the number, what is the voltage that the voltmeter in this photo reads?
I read V 5
